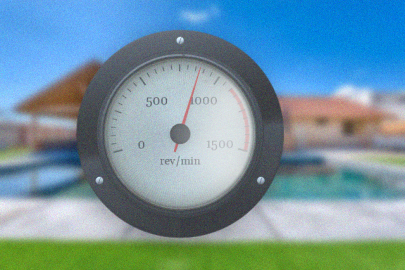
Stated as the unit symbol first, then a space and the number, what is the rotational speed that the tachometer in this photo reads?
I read rpm 875
